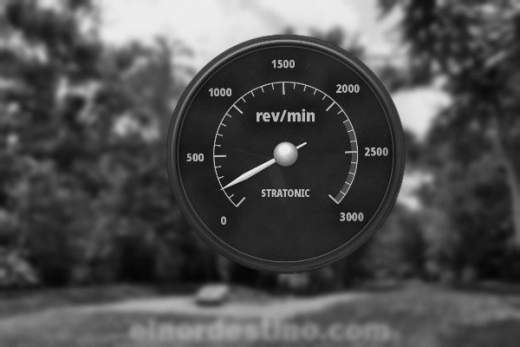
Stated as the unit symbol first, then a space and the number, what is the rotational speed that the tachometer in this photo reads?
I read rpm 200
